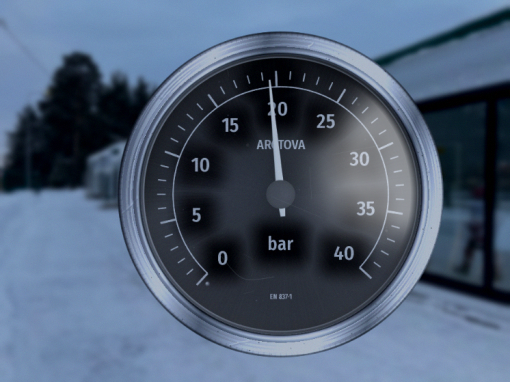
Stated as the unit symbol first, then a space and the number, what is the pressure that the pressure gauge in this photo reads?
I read bar 19.5
